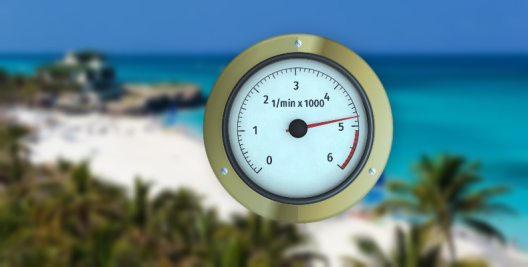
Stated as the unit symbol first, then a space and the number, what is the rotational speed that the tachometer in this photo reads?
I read rpm 4800
